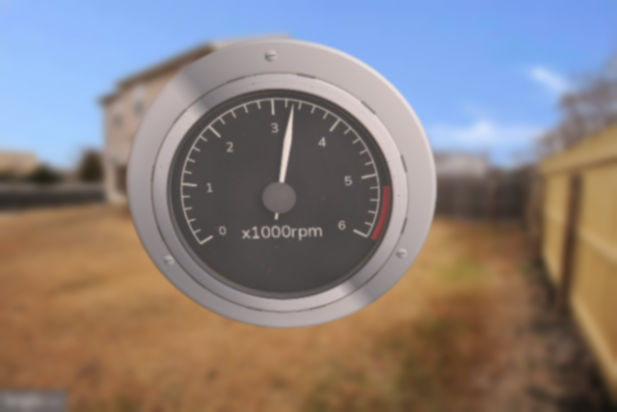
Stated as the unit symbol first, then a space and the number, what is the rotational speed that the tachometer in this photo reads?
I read rpm 3300
